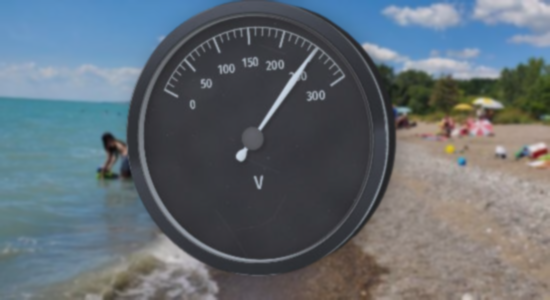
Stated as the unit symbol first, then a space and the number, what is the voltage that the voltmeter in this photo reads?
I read V 250
